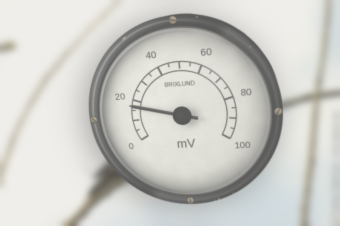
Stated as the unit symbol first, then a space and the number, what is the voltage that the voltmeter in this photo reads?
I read mV 17.5
